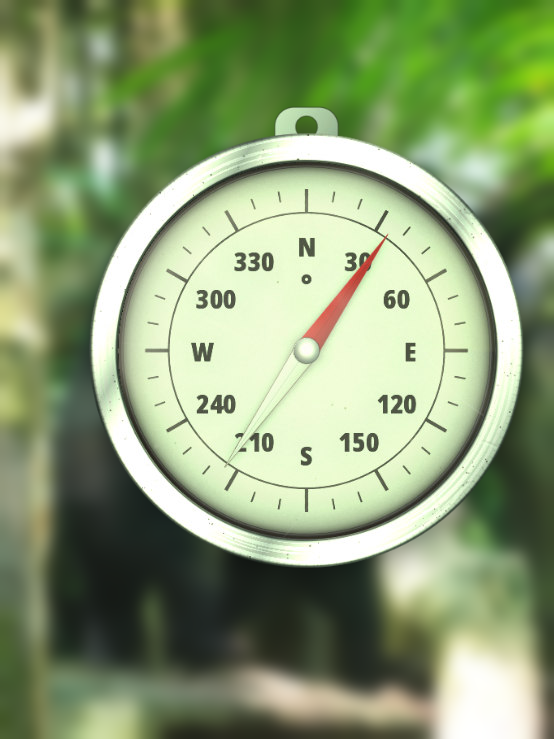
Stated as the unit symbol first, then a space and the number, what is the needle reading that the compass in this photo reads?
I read ° 35
